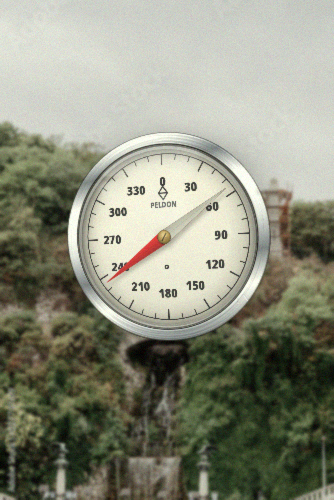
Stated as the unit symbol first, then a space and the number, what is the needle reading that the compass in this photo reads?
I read ° 235
